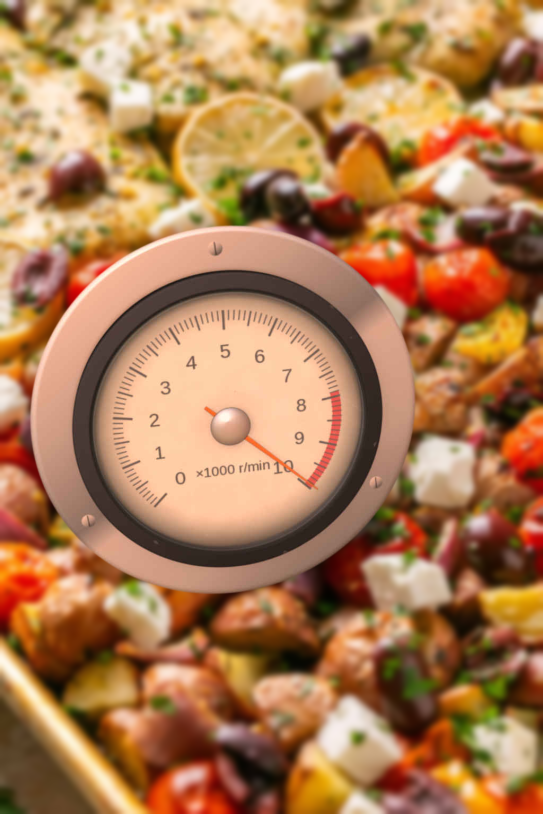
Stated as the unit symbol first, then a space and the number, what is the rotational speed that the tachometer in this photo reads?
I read rpm 9900
